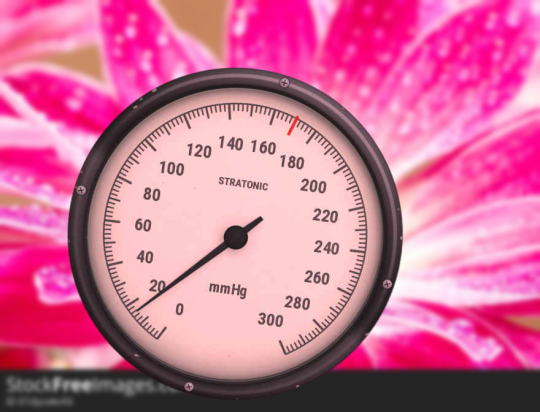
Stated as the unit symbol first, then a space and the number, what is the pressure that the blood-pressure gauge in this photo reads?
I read mmHg 16
